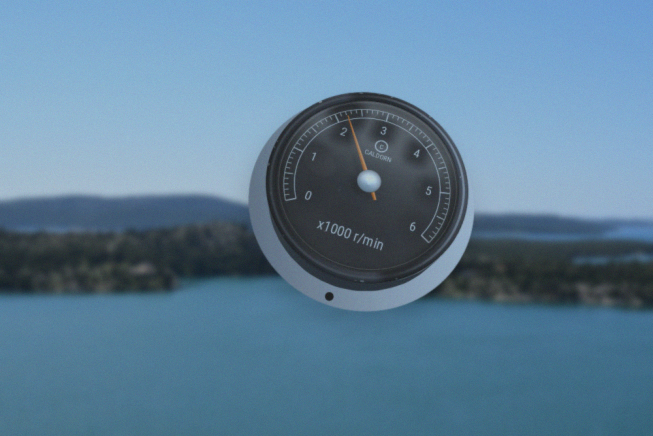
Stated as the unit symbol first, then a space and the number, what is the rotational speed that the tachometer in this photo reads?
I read rpm 2200
